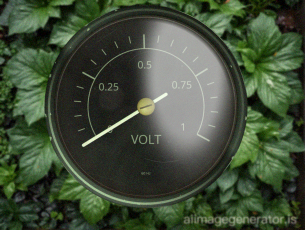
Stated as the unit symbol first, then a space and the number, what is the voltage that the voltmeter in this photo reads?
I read V 0
